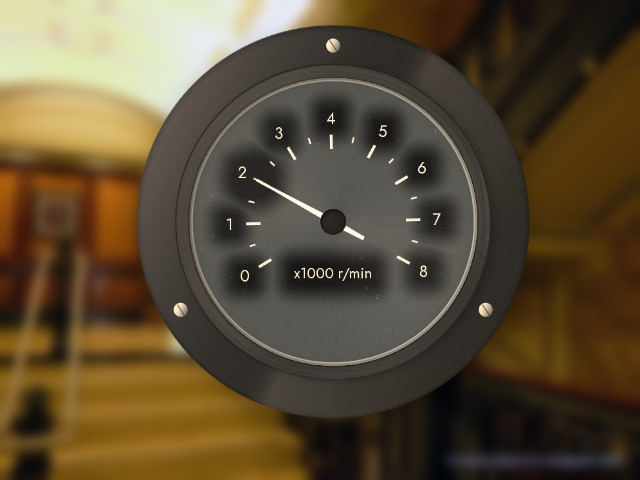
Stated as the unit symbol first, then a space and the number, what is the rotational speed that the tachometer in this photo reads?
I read rpm 2000
